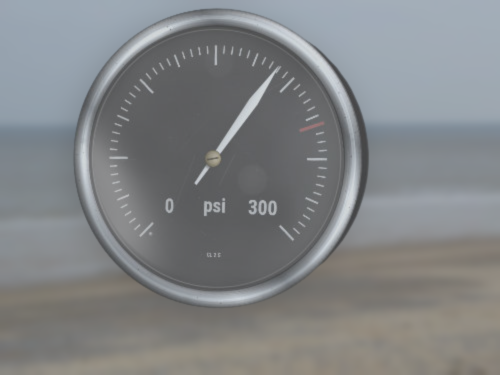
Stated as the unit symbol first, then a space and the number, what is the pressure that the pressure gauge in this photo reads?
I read psi 190
